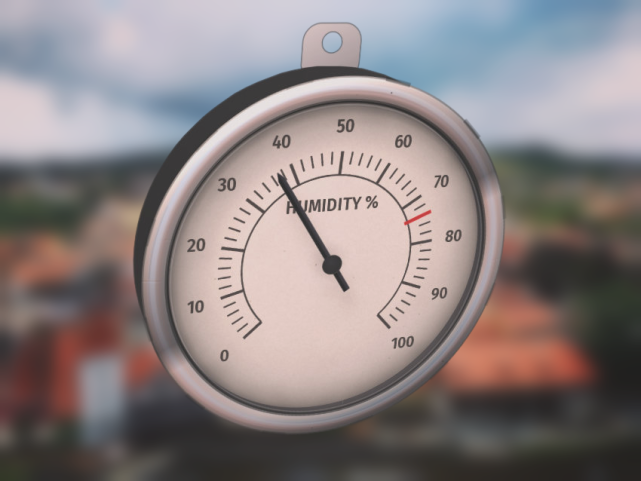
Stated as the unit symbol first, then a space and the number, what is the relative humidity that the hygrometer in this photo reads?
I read % 37
